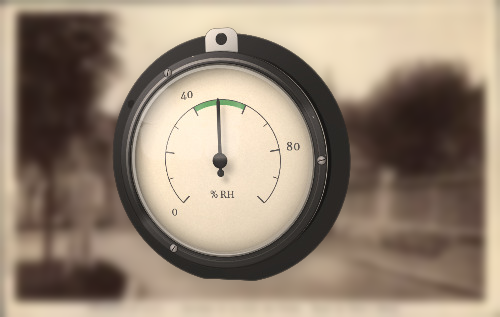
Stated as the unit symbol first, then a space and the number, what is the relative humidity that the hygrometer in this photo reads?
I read % 50
